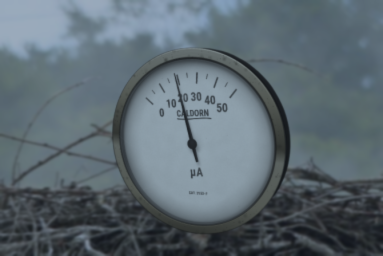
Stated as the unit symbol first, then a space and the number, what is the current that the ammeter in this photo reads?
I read µA 20
